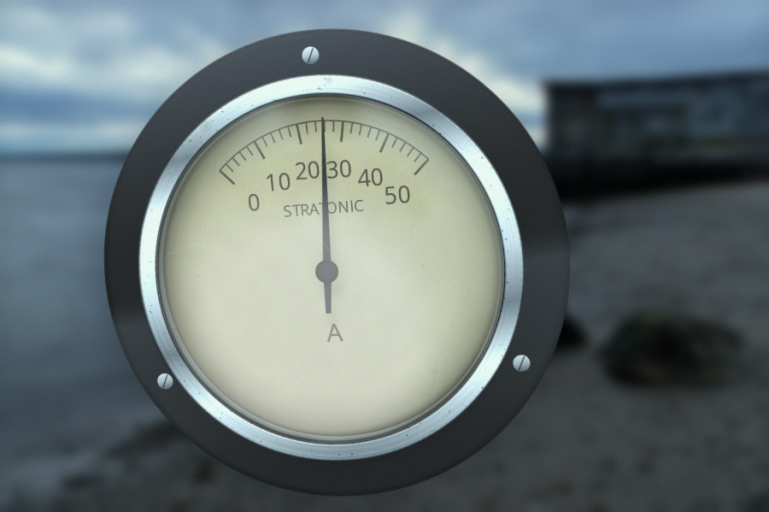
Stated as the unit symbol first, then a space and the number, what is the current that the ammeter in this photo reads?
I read A 26
